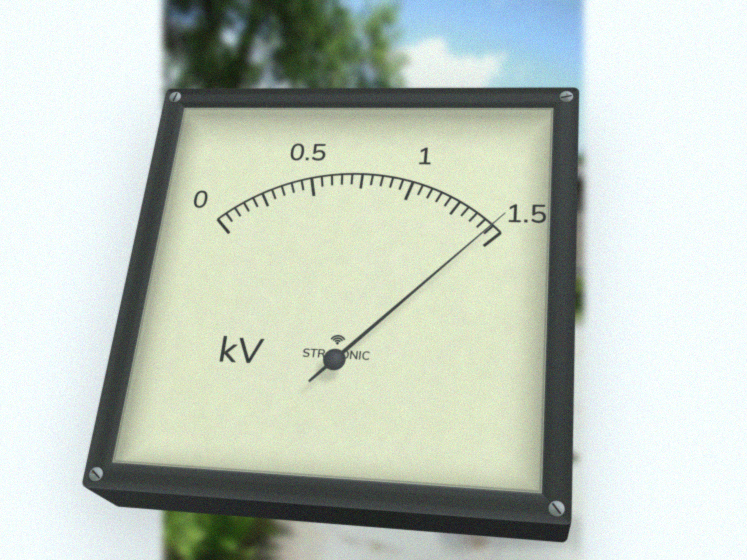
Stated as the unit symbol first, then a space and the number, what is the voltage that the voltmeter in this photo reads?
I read kV 1.45
